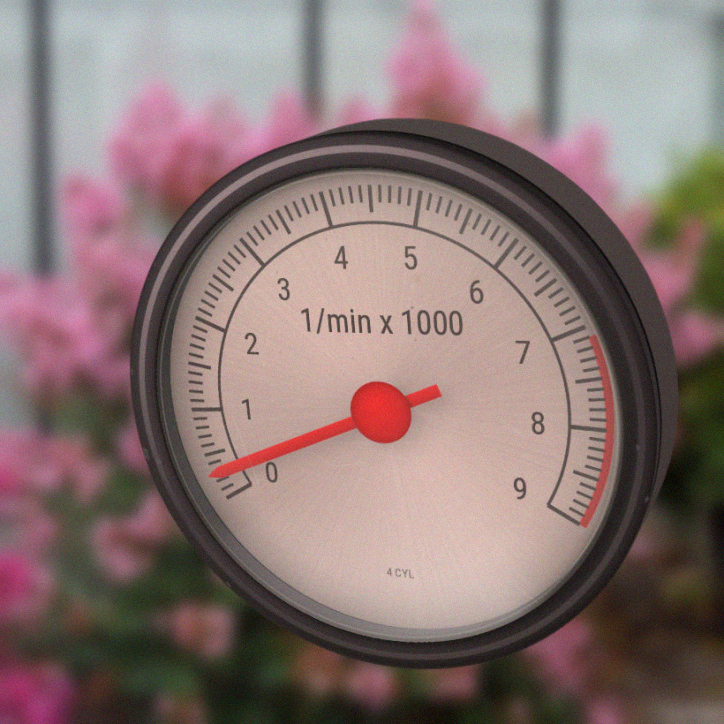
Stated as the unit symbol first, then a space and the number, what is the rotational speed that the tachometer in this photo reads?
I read rpm 300
